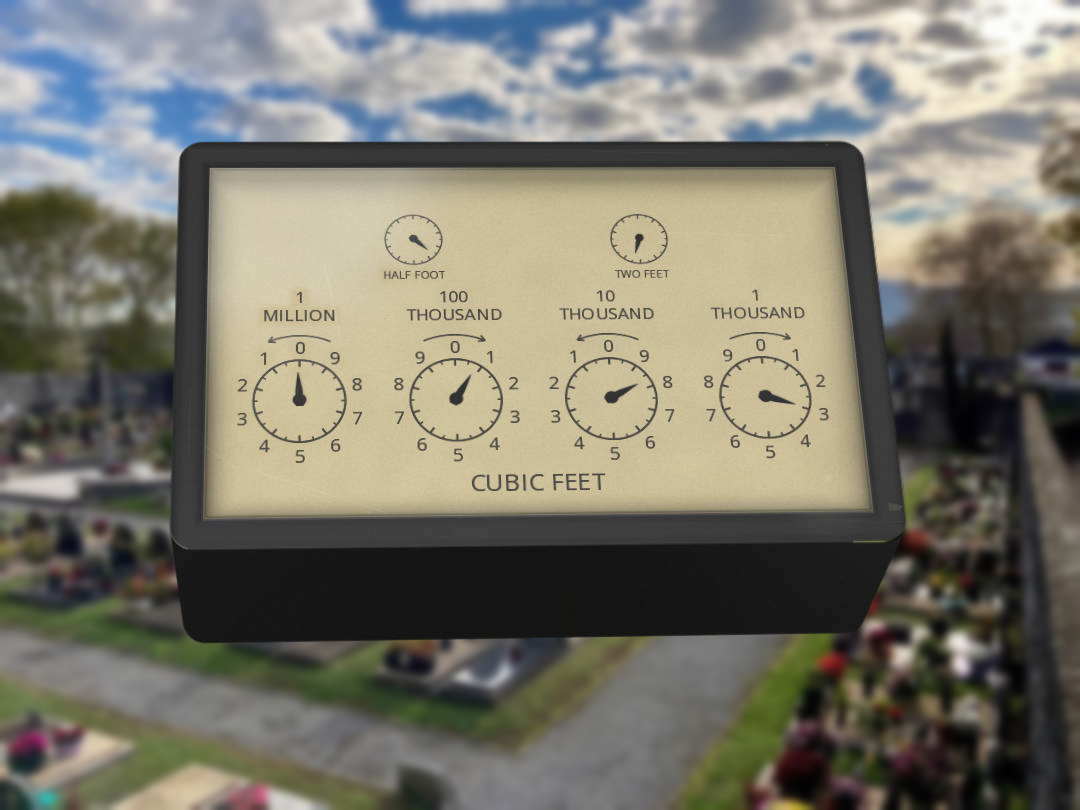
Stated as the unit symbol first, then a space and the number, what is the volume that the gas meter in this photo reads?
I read ft³ 8300
